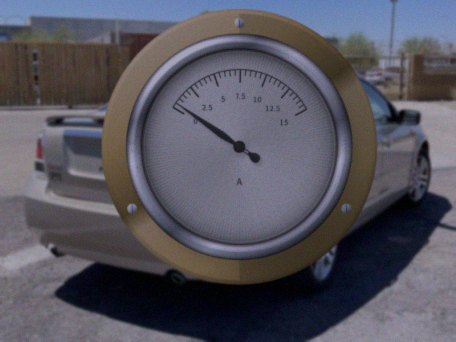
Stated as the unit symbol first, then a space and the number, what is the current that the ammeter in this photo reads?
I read A 0.5
